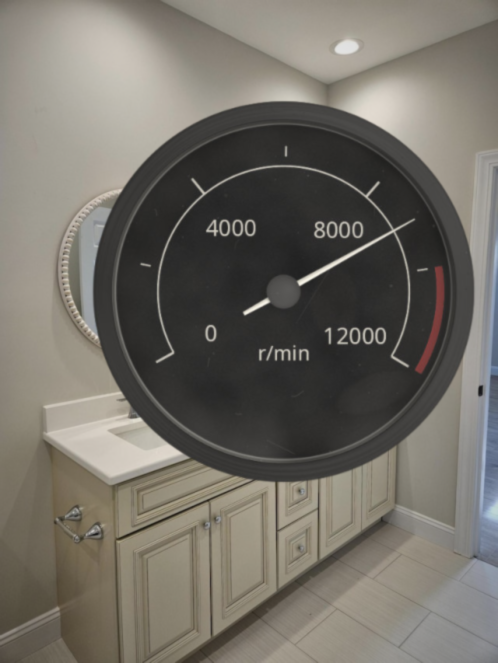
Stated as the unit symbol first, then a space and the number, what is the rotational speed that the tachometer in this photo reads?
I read rpm 9000
